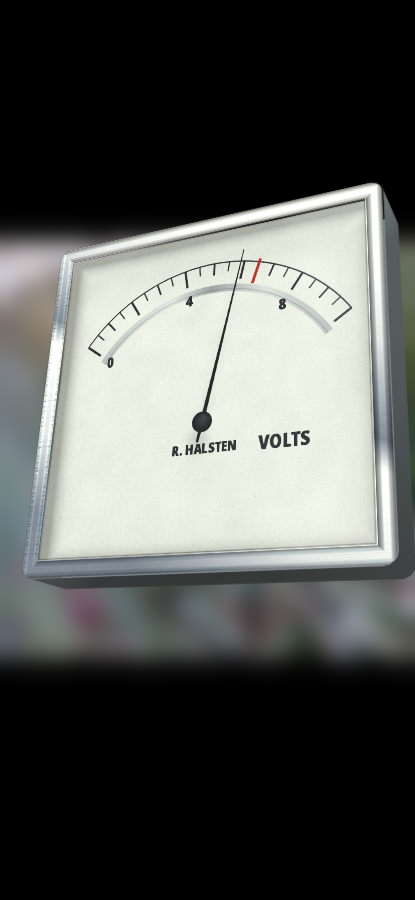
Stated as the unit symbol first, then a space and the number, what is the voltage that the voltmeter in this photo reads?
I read V 6
